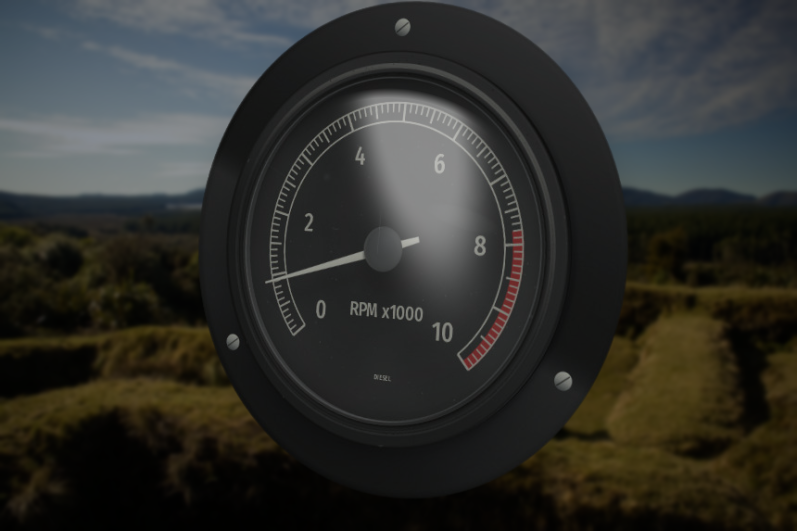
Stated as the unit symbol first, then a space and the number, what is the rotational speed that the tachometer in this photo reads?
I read rpm 900
